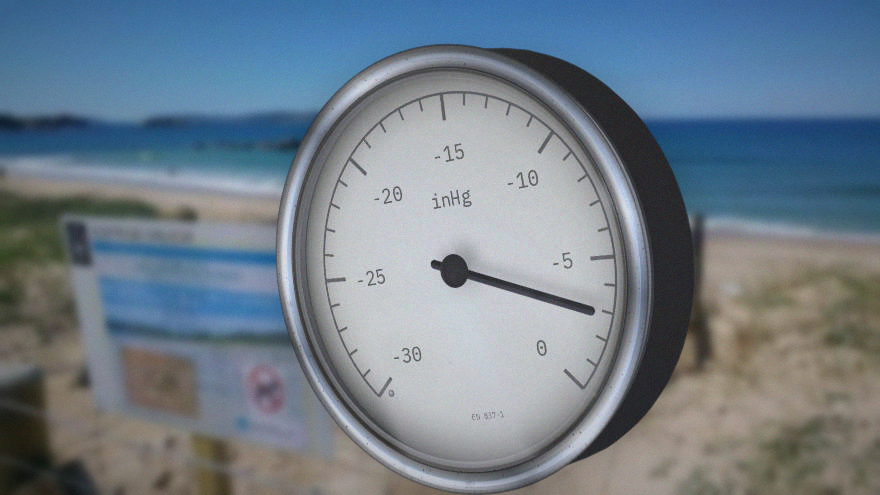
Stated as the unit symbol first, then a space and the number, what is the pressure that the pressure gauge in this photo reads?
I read inHg -3
